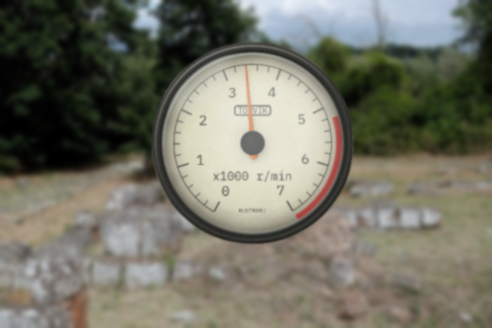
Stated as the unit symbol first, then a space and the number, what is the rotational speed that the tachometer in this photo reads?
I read rpm 3400
